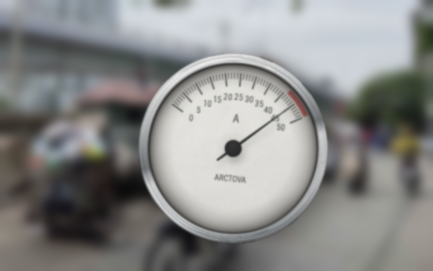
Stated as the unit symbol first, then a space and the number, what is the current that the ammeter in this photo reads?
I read A 45
